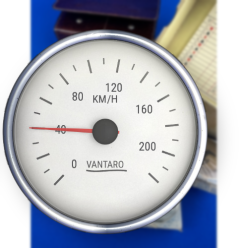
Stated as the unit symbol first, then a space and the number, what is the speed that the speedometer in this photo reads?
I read km/h 40
